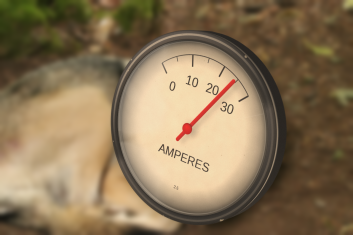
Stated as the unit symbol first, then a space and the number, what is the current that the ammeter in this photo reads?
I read A 25
